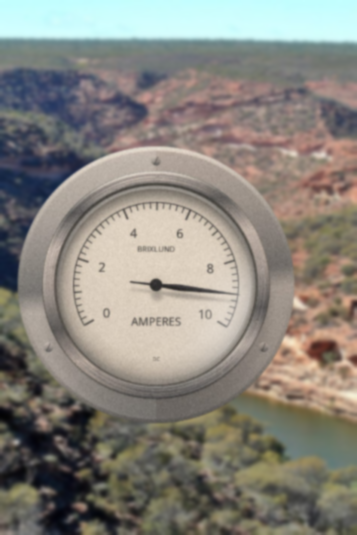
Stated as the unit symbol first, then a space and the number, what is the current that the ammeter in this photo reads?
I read A 9
